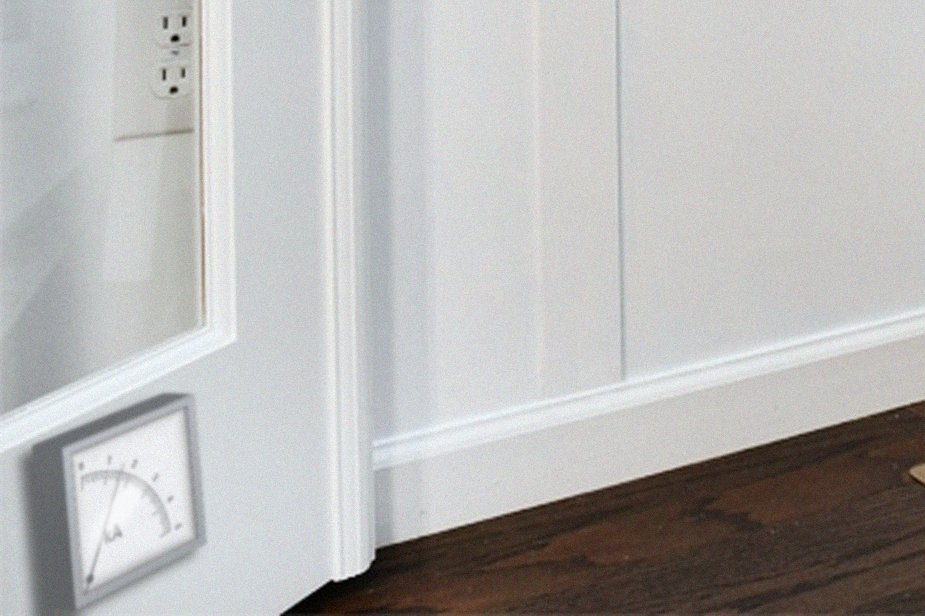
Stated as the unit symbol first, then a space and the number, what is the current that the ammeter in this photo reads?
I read kA 1.5
